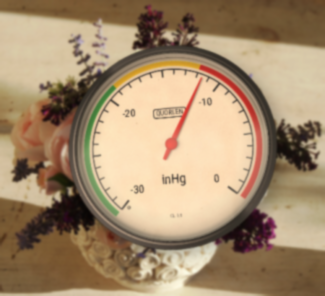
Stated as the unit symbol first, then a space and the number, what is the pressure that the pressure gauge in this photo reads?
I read inHg -11.5
